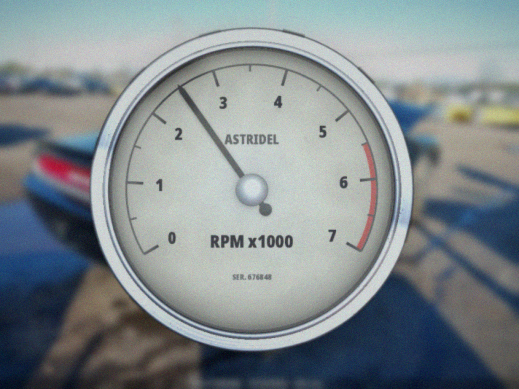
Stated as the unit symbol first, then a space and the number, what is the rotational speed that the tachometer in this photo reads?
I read rpm 2500
